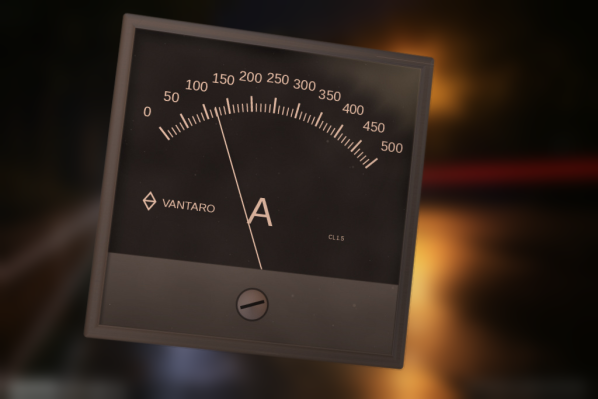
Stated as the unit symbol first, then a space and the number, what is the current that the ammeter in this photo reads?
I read A 120
